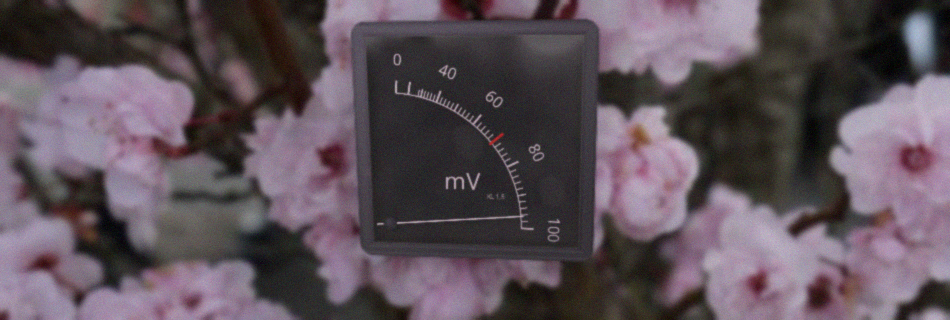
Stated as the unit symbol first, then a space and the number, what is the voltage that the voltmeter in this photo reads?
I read mV 96
